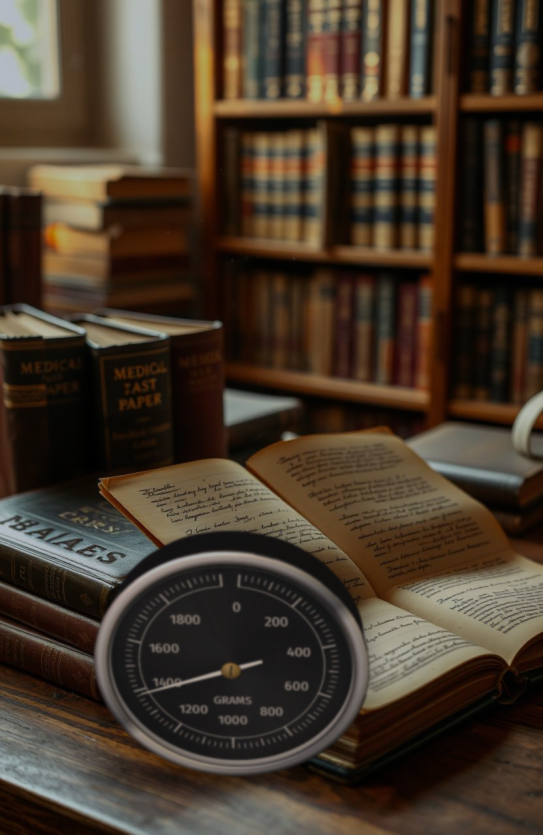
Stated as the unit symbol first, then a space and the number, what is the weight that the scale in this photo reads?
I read g 1400
